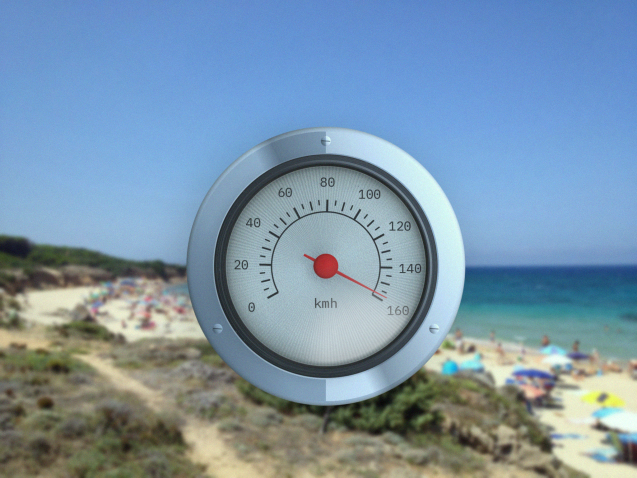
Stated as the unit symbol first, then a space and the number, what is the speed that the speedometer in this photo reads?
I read km/h 157.5
